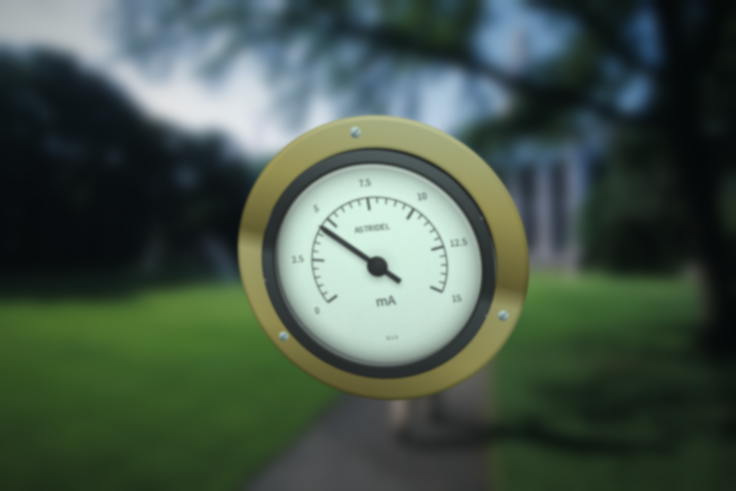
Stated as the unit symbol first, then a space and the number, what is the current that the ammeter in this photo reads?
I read mA 4.5
